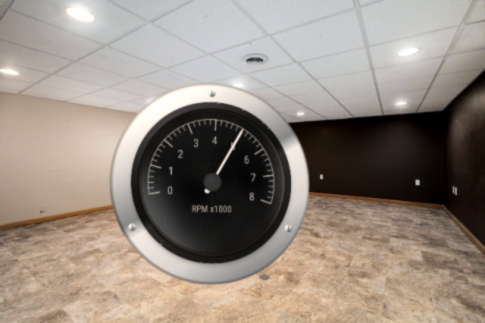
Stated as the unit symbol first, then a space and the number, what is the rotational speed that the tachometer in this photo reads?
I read rpm 5000
